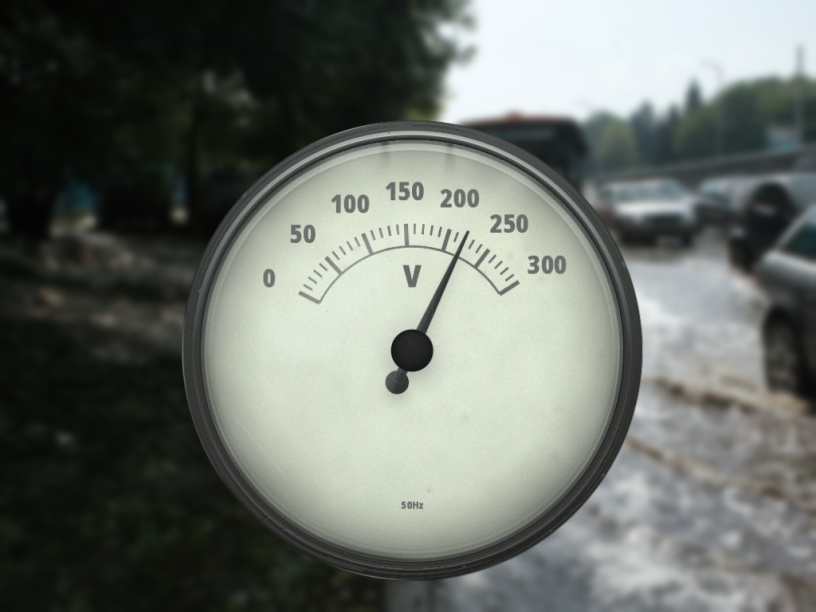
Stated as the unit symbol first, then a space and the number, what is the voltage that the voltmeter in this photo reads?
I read V 220
